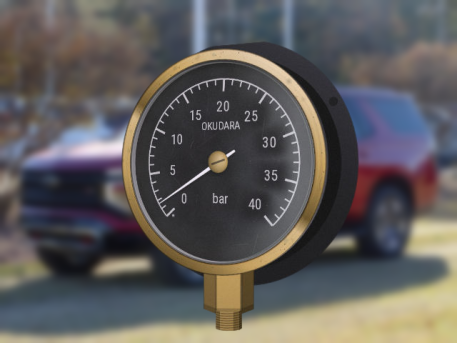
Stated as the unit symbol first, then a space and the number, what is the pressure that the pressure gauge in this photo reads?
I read bar 1.5
